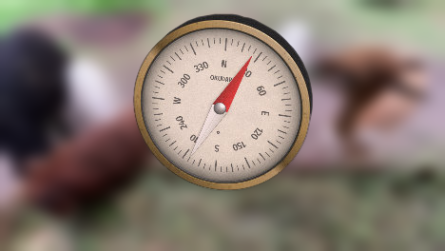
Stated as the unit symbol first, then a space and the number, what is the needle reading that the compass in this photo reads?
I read ° 25
